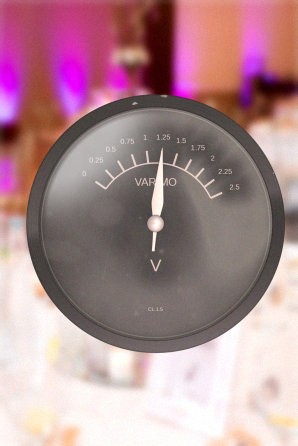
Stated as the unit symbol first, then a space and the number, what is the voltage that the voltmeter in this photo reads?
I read V 1.25
